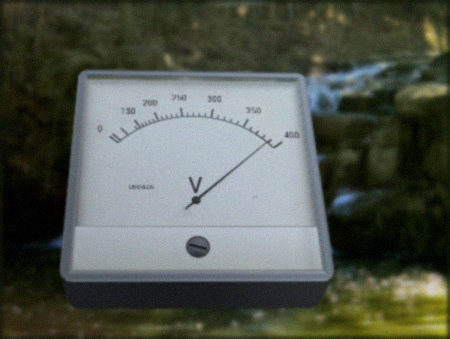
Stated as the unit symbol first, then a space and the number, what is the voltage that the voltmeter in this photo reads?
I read V 390
